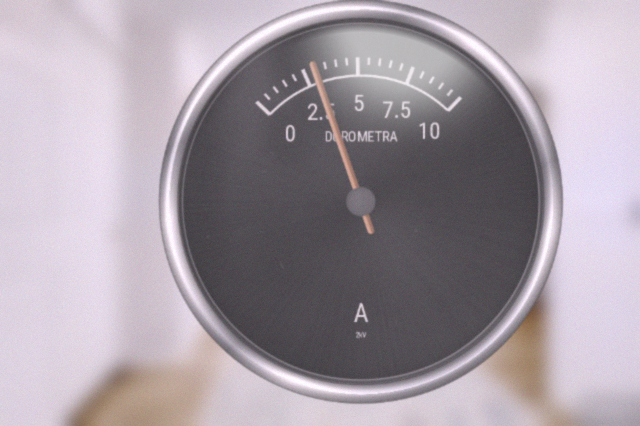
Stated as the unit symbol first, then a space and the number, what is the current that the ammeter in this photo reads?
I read A 3
